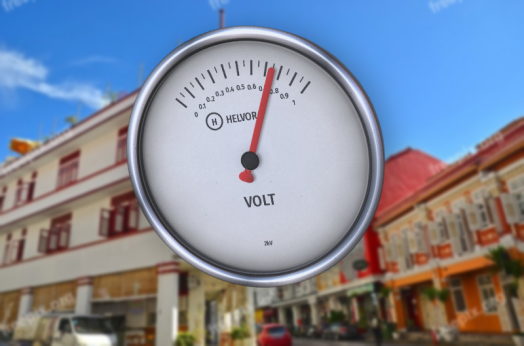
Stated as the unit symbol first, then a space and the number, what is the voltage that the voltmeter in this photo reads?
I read V 0.75
